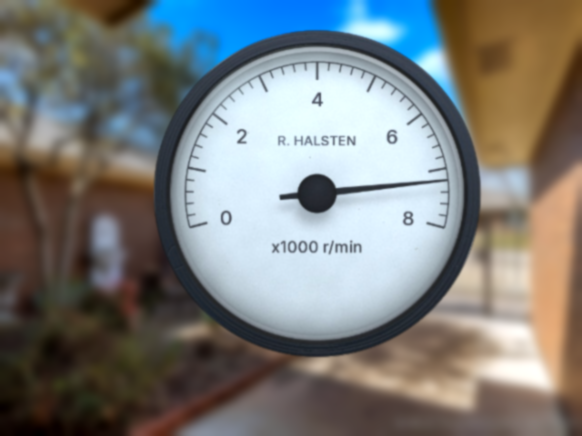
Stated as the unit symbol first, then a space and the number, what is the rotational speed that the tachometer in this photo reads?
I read rpm 7200
